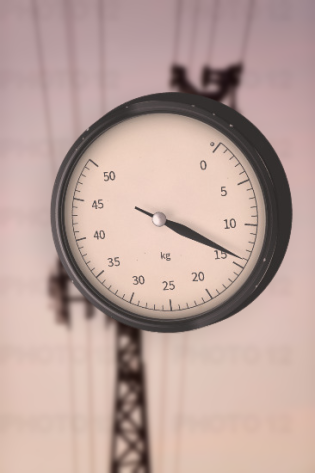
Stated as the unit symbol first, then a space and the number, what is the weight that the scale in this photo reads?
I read kg 14
